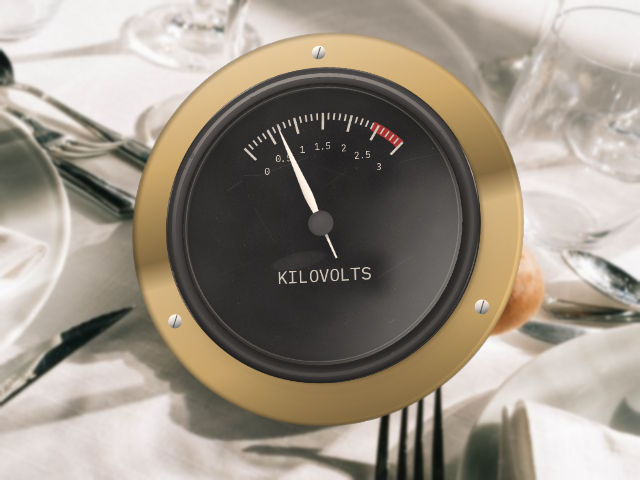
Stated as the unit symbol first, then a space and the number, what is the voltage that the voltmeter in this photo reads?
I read kV 0.7
